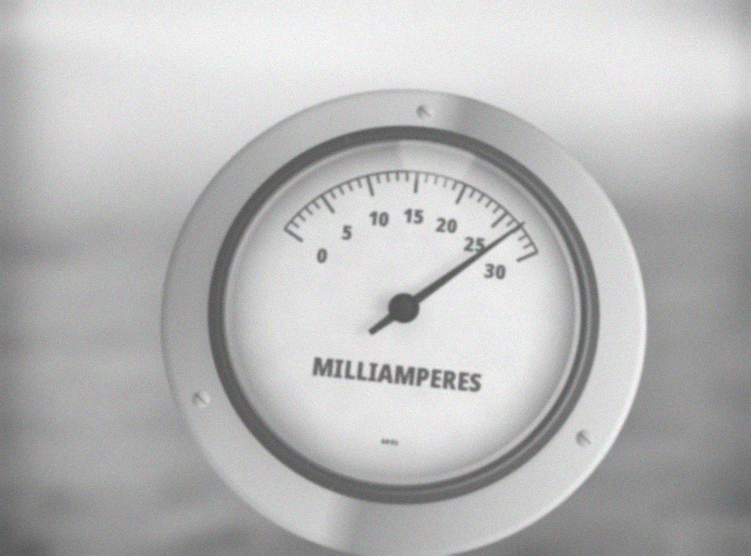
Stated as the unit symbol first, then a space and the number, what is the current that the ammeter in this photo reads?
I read mA 27
